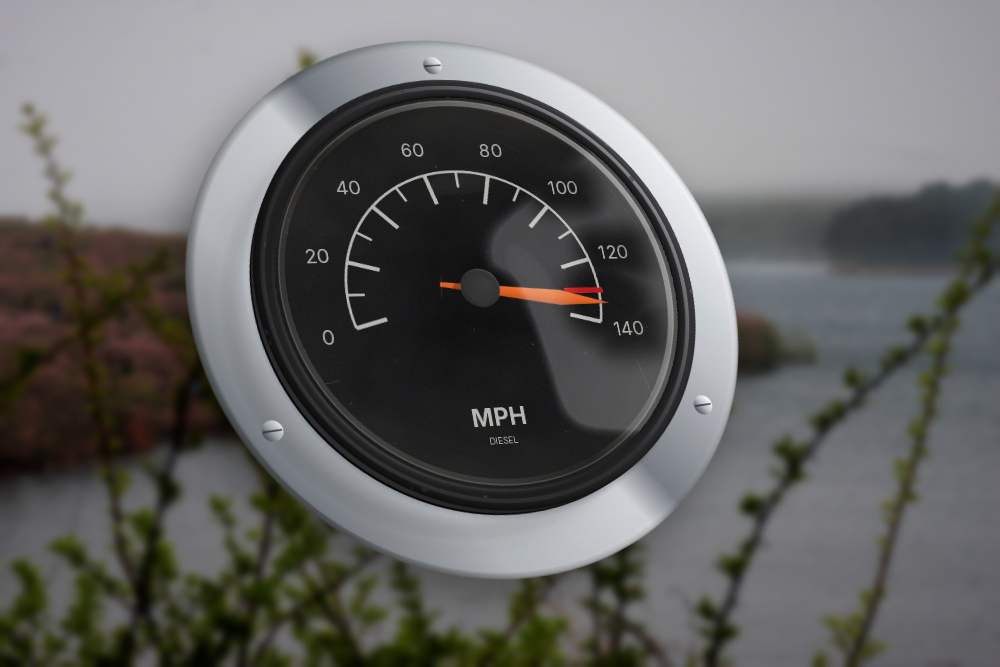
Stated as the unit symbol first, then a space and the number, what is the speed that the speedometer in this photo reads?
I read mph 135
